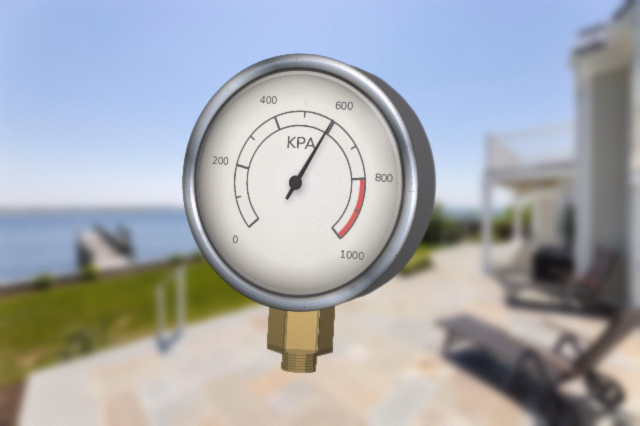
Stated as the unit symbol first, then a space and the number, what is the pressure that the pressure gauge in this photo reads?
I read kPa 600
